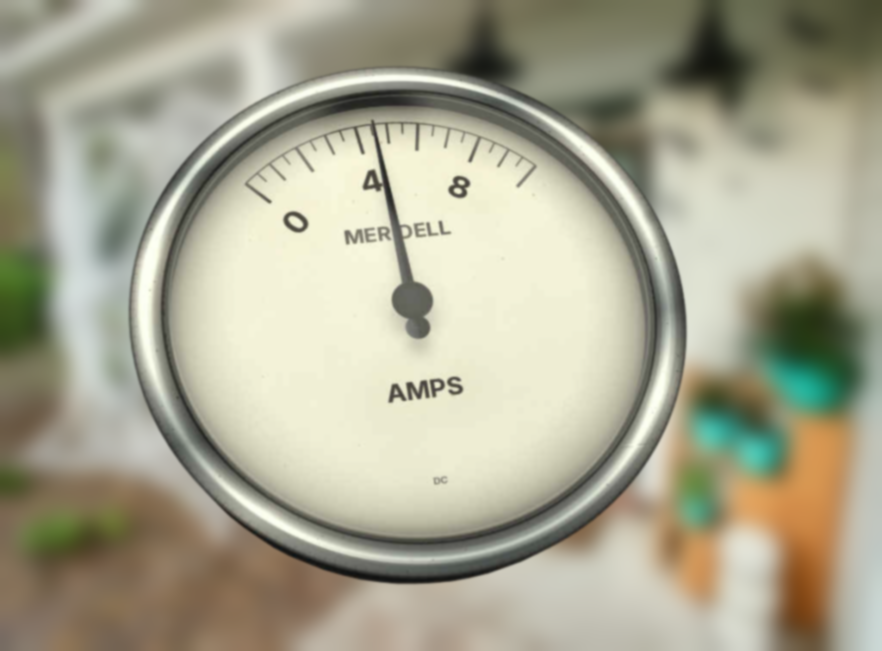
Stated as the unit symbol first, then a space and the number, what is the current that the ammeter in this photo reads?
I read A 4.5
